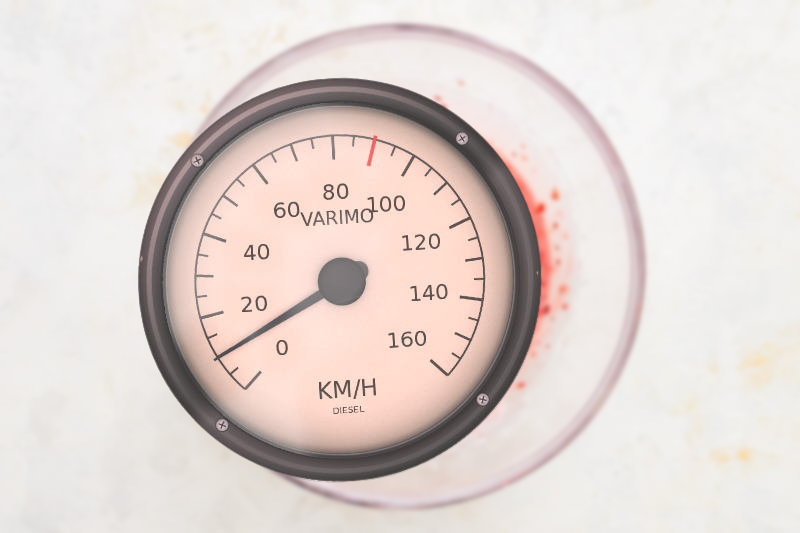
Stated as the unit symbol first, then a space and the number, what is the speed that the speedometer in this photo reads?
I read km/h 10
